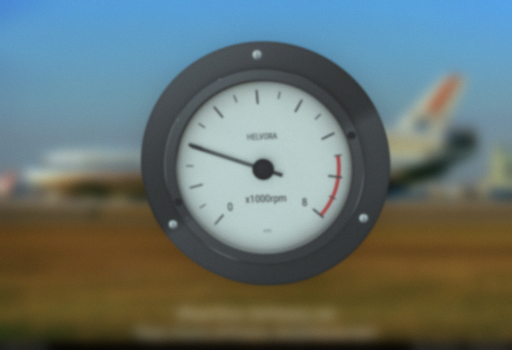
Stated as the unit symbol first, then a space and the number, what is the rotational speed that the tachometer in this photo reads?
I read rpm 2000
